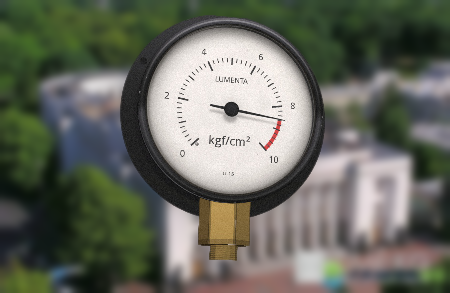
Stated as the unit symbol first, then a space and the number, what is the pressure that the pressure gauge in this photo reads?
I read kg/cm² 8.6
